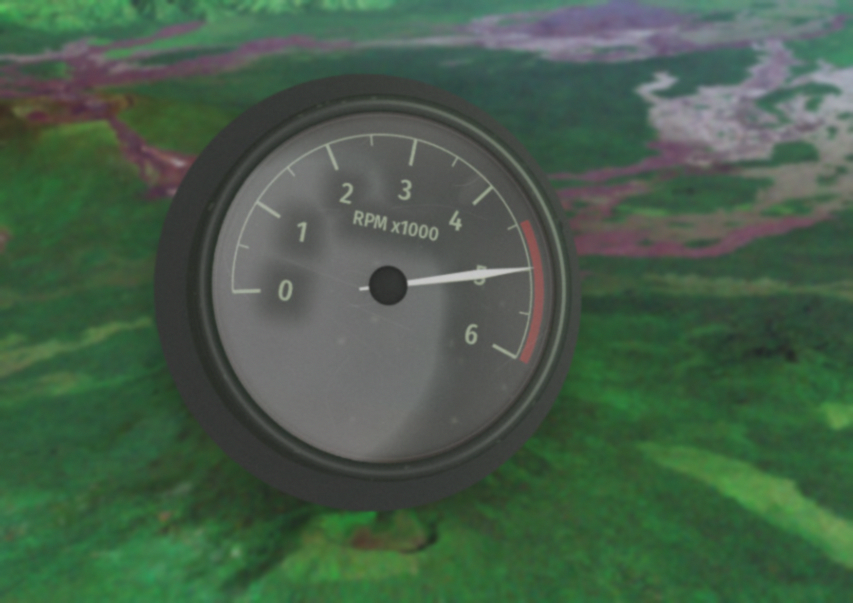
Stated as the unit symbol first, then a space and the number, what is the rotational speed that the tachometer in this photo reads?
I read rpm 5000
